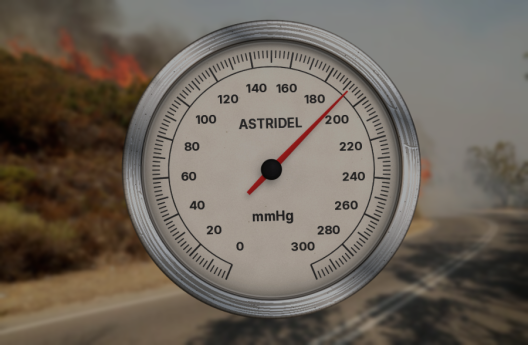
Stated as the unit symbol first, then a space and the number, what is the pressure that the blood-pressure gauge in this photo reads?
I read mmHg 192
